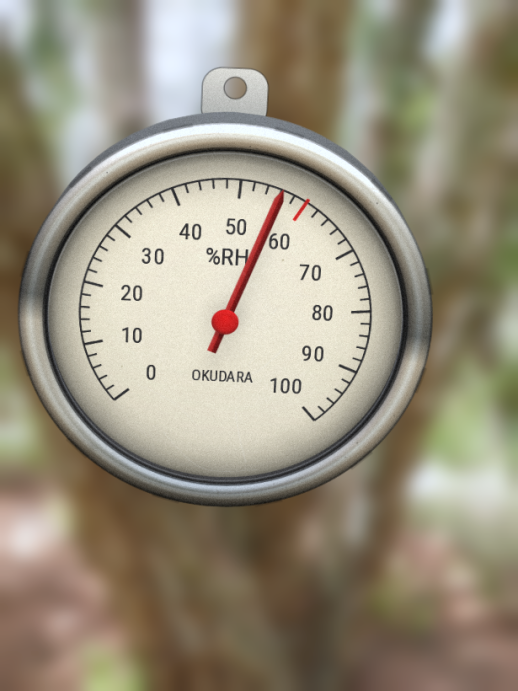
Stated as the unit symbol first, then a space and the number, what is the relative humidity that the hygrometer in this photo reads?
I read % 56
